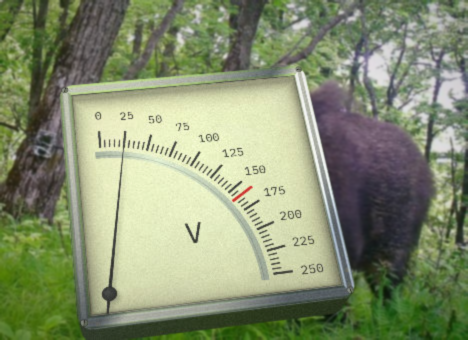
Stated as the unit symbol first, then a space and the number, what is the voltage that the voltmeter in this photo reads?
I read V 25
